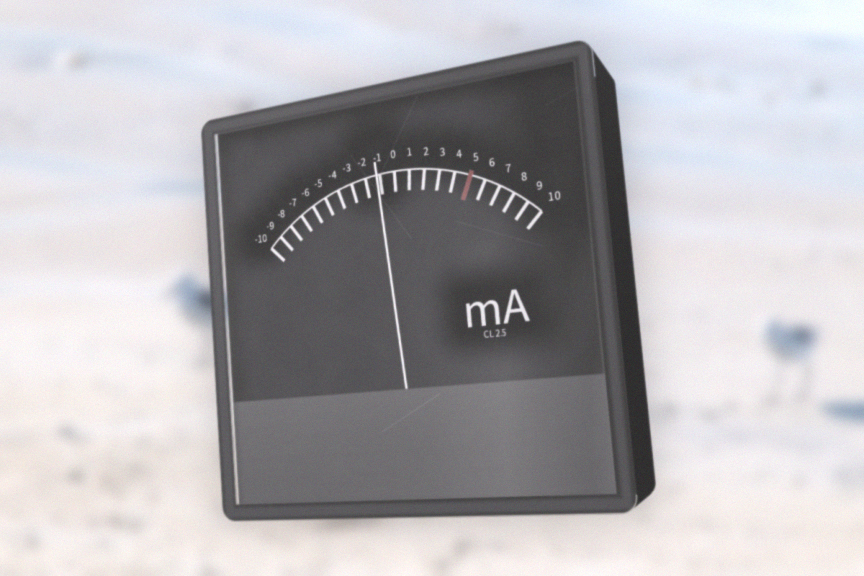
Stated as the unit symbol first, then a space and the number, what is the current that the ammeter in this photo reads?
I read mA -1
